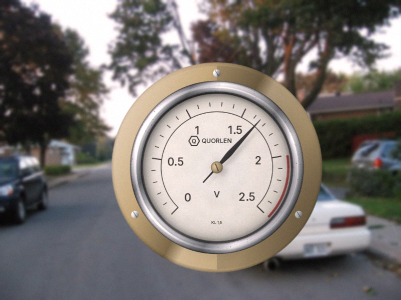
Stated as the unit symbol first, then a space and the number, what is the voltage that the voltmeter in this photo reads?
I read V 1.65
